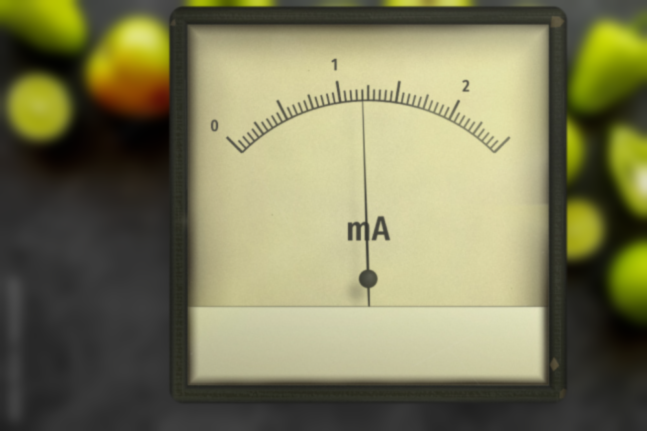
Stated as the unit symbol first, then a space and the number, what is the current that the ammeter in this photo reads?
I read mA 1.2
